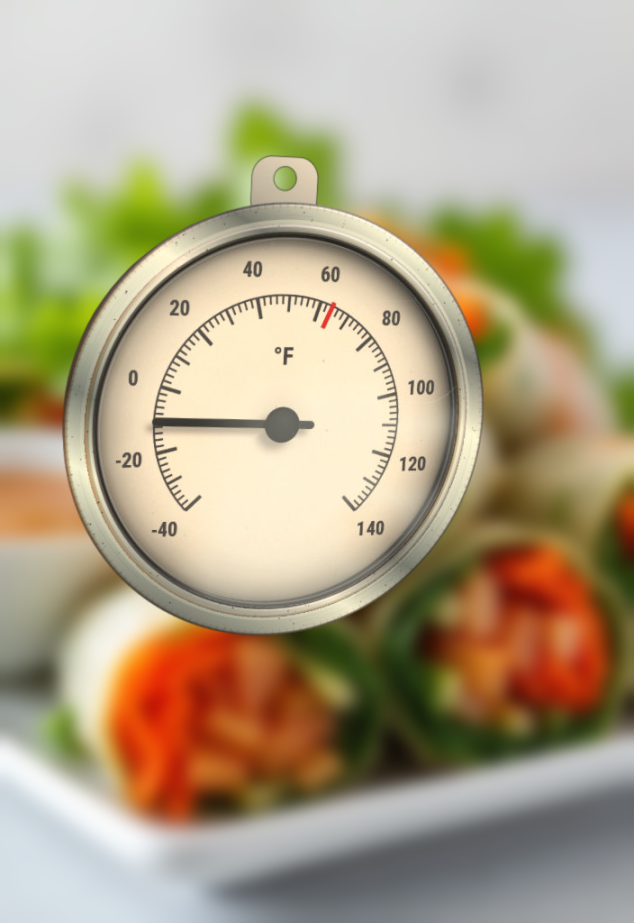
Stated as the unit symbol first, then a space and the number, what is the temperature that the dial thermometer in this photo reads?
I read °F -10
